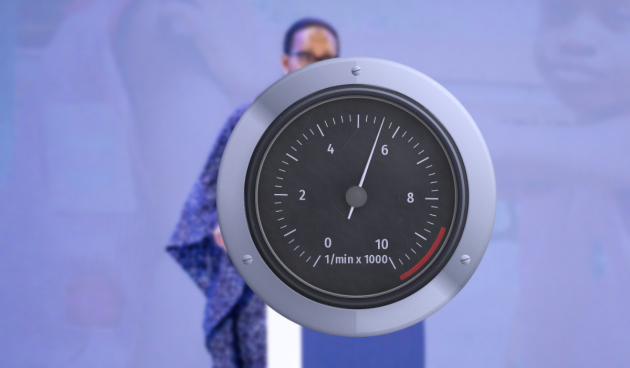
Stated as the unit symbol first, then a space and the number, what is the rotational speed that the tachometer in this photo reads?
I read rpm 5600
